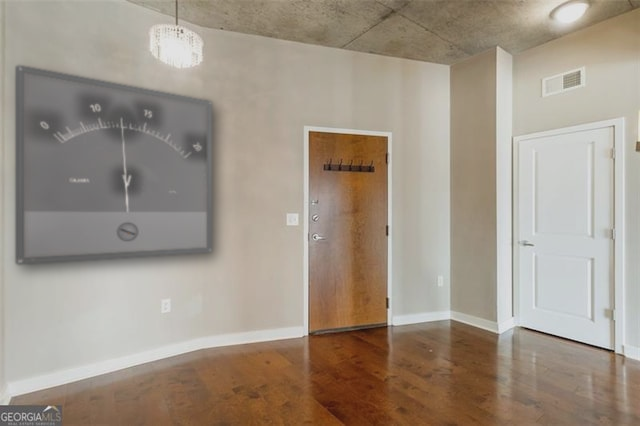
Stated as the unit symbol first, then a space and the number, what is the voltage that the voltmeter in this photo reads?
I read V 12.5
